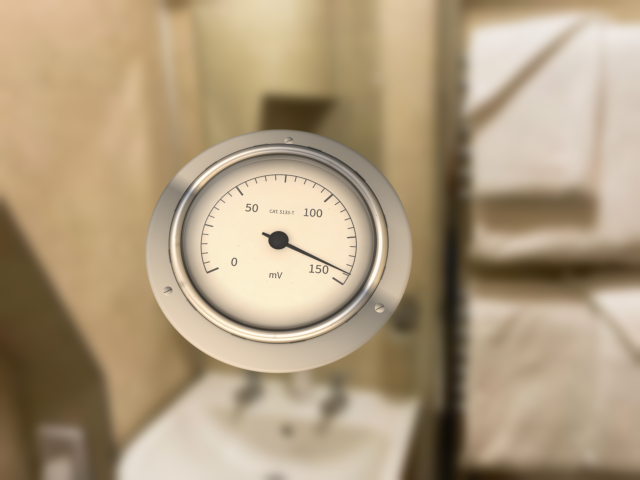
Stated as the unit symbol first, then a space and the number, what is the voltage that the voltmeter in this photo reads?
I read mV 145
